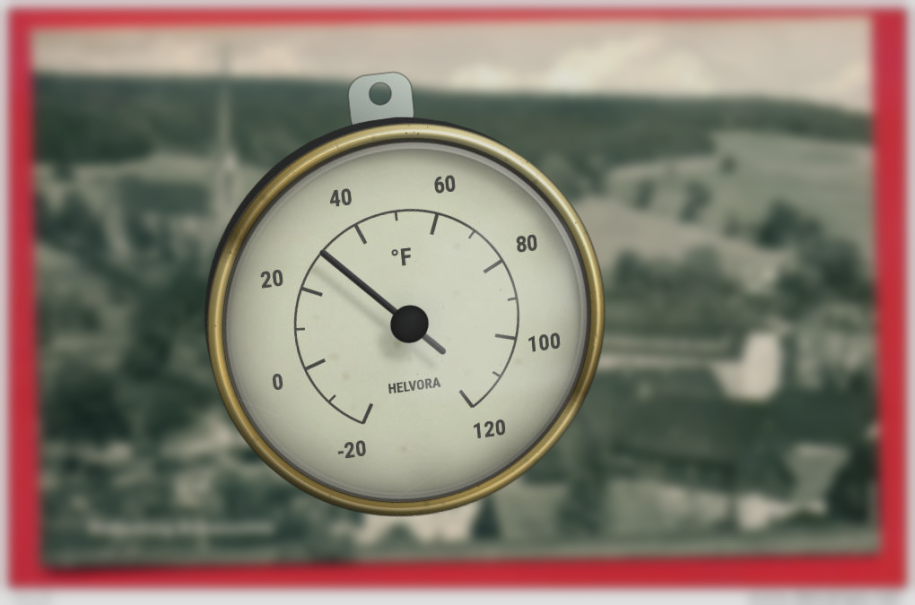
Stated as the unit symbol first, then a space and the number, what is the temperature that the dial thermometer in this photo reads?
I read °F 30
